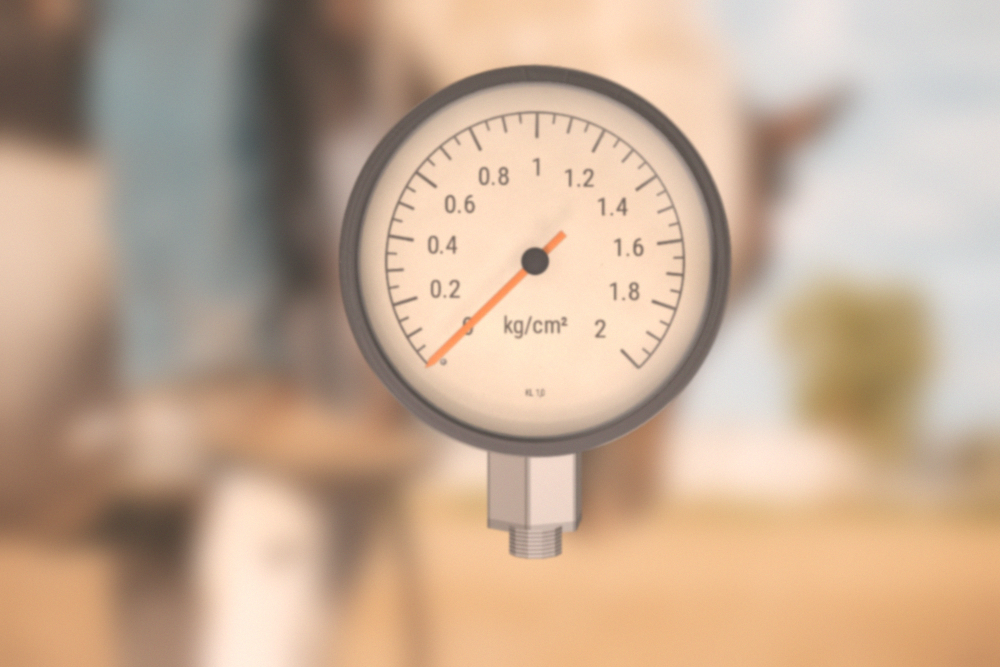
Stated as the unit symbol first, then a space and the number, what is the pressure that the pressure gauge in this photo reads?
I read kg/cm² 0
